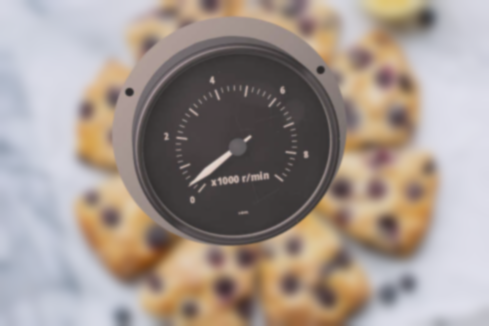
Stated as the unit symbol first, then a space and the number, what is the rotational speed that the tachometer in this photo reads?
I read rpm 400
